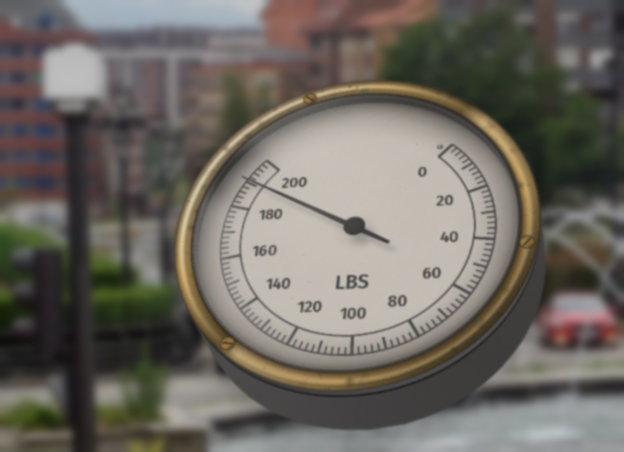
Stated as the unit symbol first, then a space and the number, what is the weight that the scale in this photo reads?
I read lb 190
